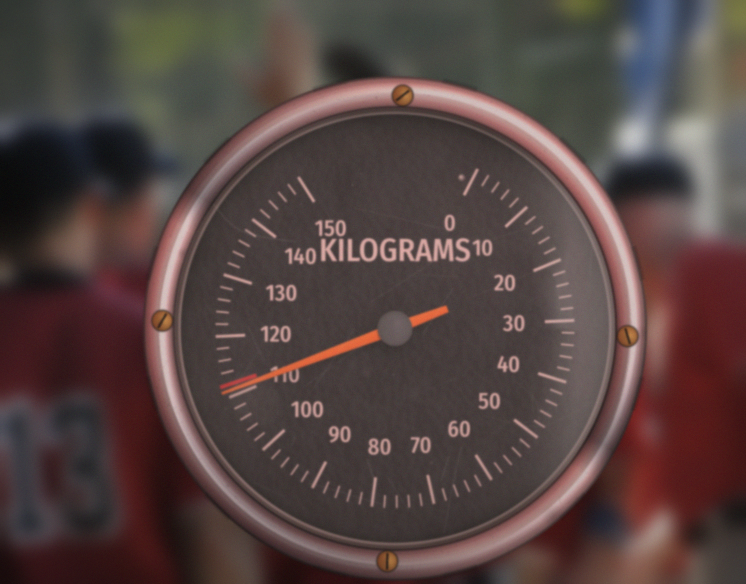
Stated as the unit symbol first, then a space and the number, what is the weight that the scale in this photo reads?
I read kg 111
